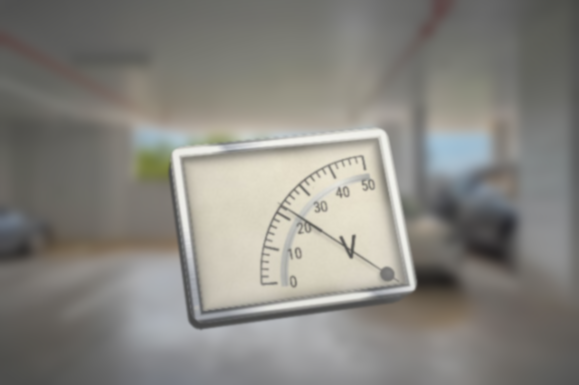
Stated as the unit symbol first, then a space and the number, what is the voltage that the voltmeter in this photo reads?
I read V 22
